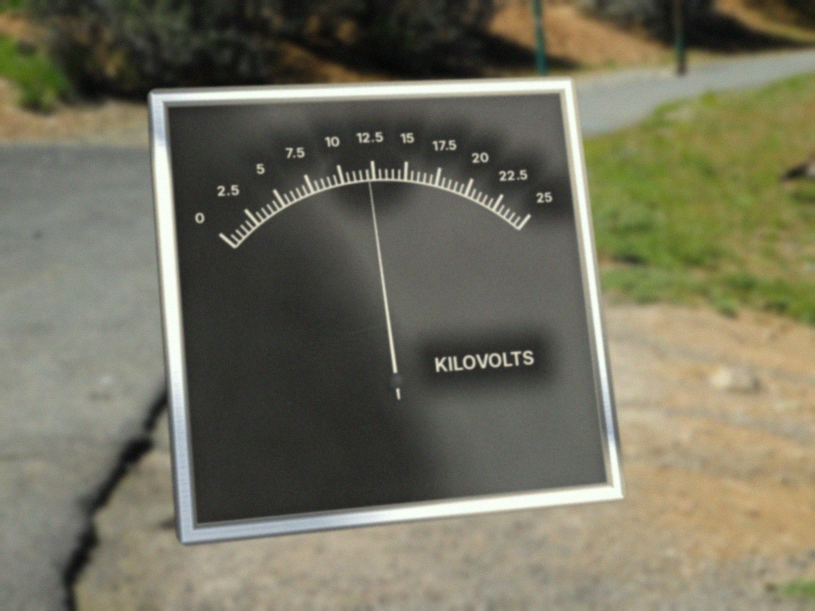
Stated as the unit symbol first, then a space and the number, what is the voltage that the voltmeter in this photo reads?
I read kV 12
